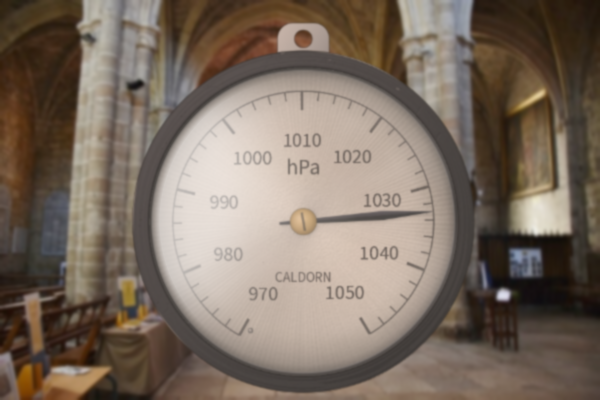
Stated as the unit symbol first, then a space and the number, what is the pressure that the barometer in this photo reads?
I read hPa 1033
